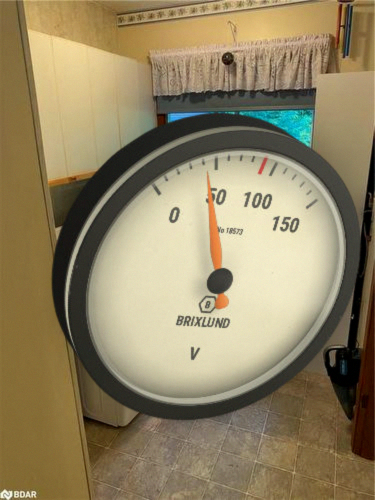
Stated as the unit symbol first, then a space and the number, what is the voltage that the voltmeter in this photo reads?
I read V 40
